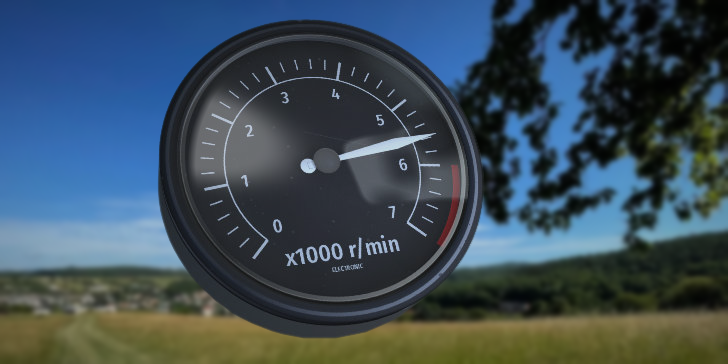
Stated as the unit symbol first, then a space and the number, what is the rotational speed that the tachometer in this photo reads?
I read rpm 5600
